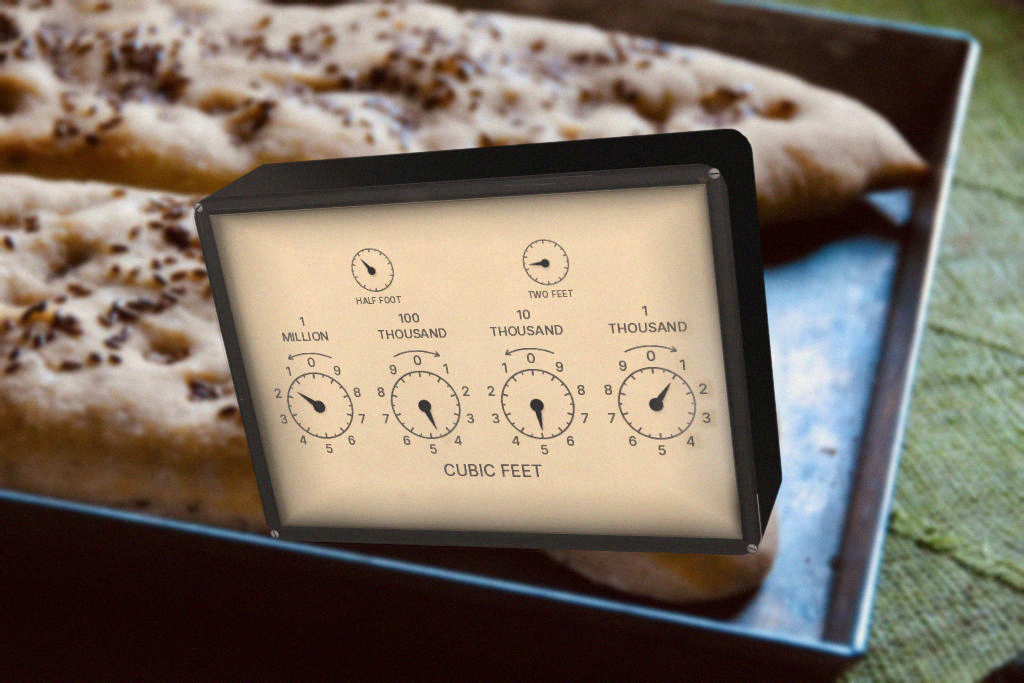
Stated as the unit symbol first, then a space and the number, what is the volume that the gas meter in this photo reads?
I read ft³ 145100
